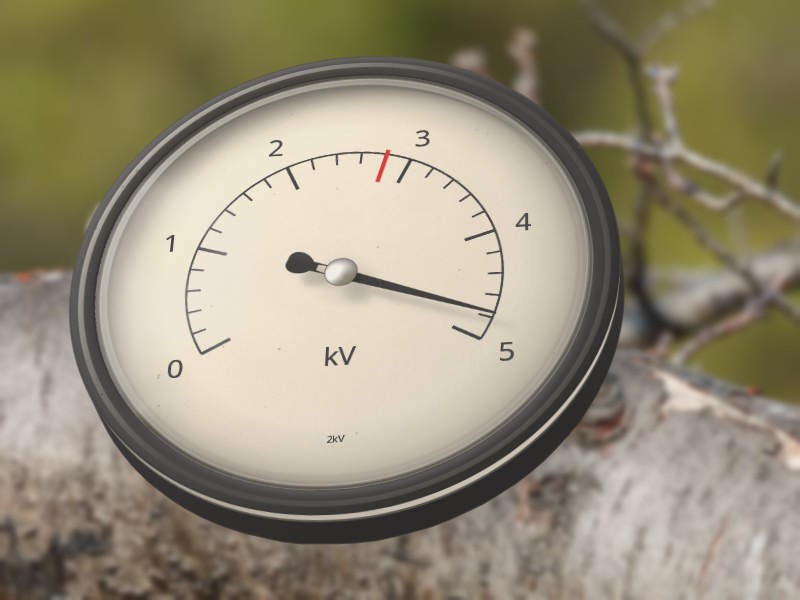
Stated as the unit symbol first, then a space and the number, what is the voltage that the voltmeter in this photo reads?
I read kV 4.8
